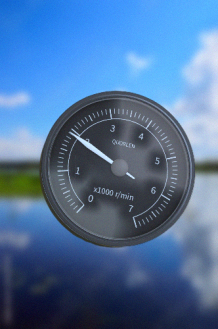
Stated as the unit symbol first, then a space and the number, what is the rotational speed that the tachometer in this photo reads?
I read rpm 1900
